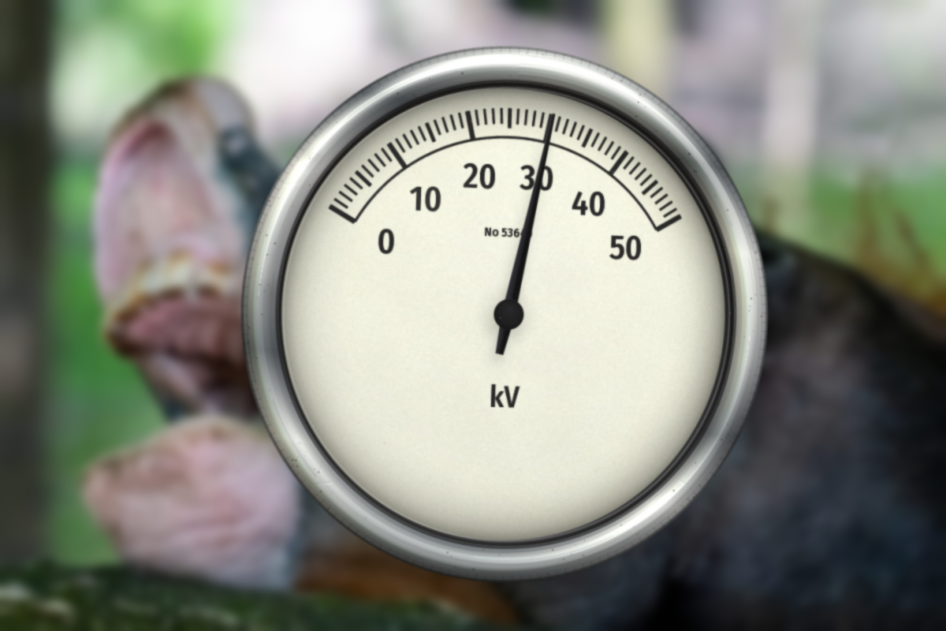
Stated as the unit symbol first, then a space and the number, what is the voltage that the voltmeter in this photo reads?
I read kV 30
